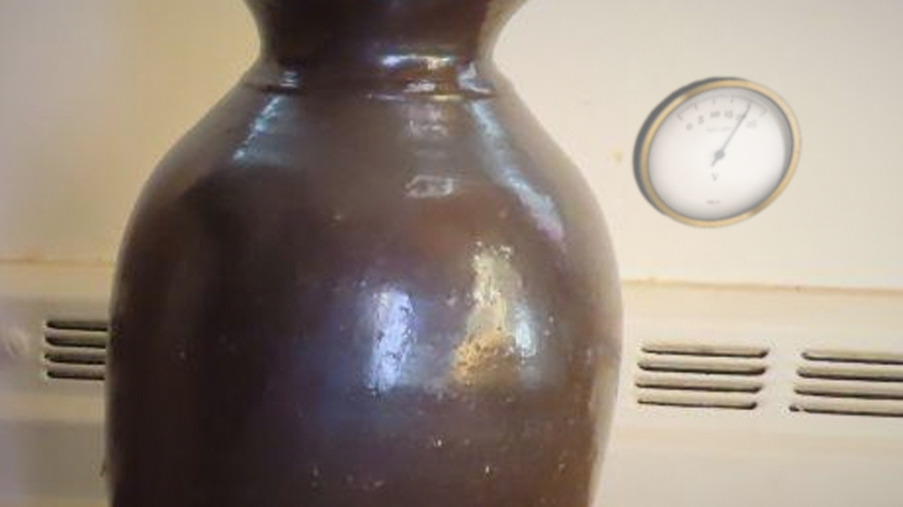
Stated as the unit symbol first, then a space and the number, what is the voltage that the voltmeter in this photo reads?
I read V 20
